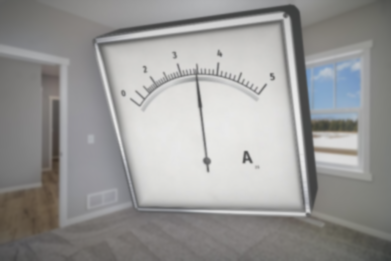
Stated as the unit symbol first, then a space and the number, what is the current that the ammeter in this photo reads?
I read A 3.5
